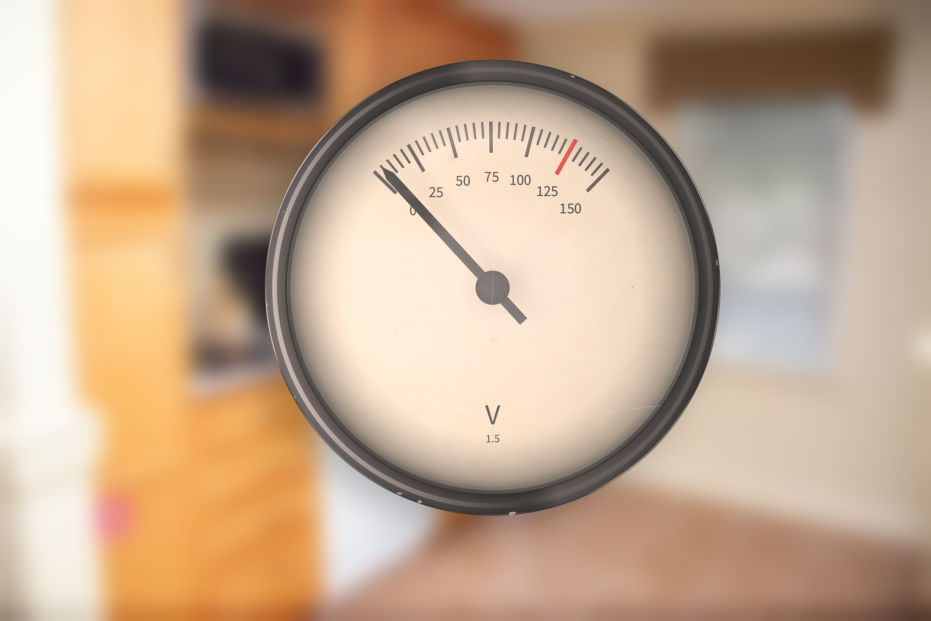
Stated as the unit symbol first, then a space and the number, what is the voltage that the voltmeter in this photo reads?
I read V 5
